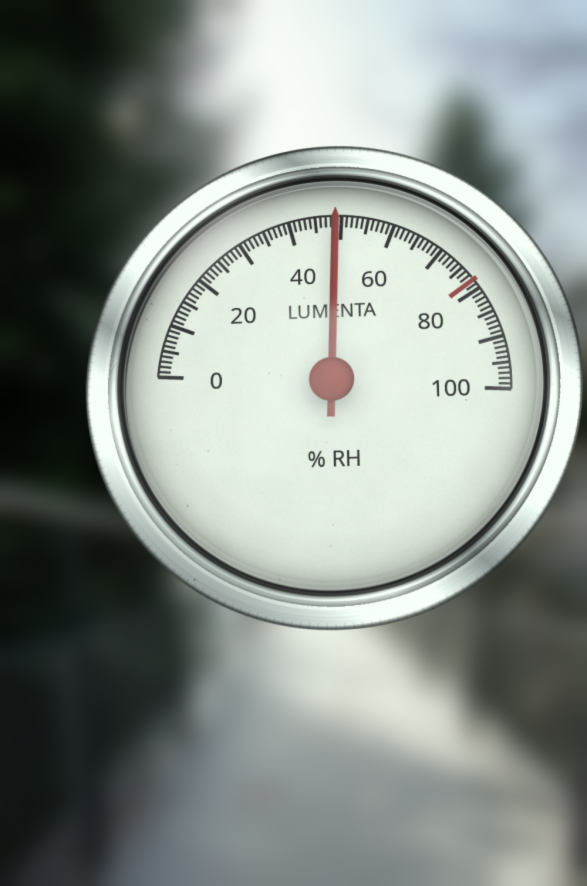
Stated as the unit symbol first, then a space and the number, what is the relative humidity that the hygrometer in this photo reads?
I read % 49
